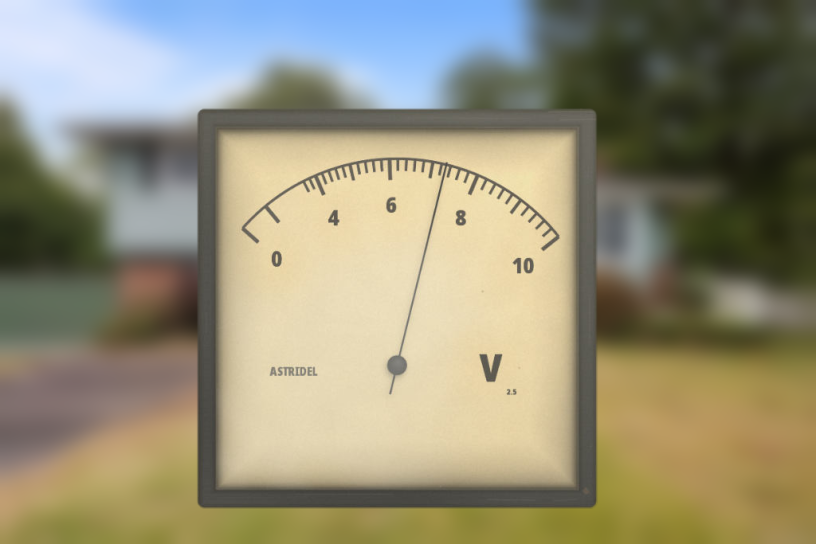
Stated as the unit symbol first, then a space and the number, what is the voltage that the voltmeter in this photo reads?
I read V 7.3
